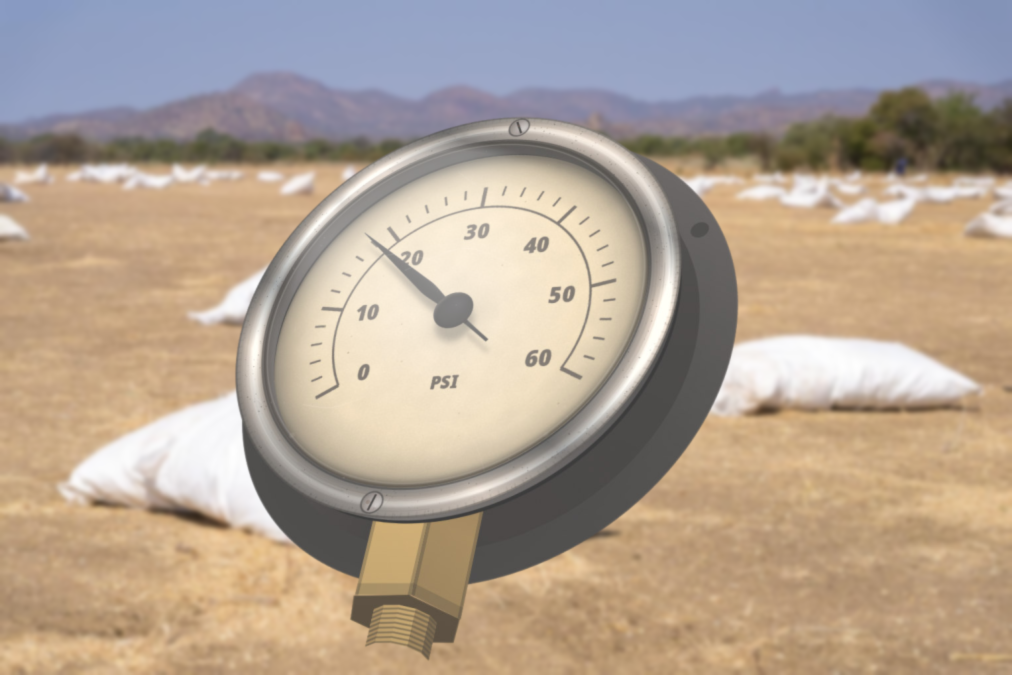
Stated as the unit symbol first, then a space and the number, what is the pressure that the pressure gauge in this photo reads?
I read psi 18
